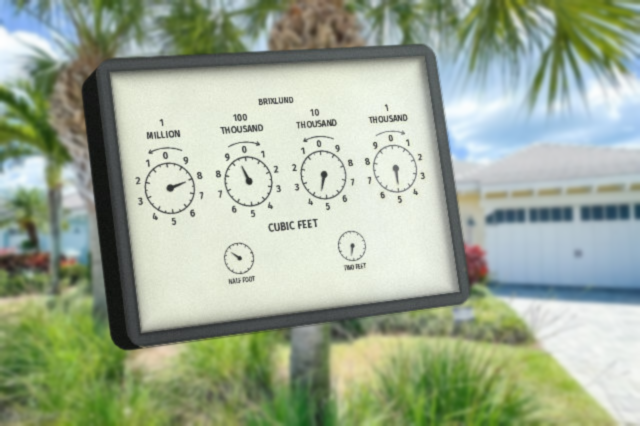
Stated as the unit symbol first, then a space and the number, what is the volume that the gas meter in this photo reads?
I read ft³ 794500
